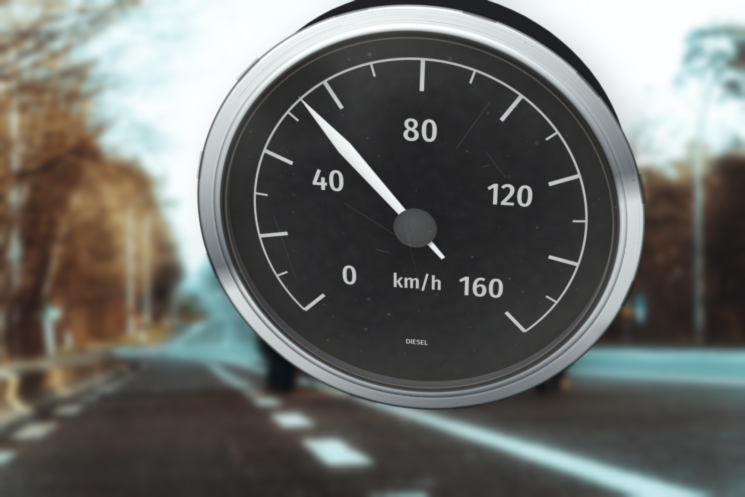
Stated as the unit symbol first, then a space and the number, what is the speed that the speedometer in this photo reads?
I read km/h 55
